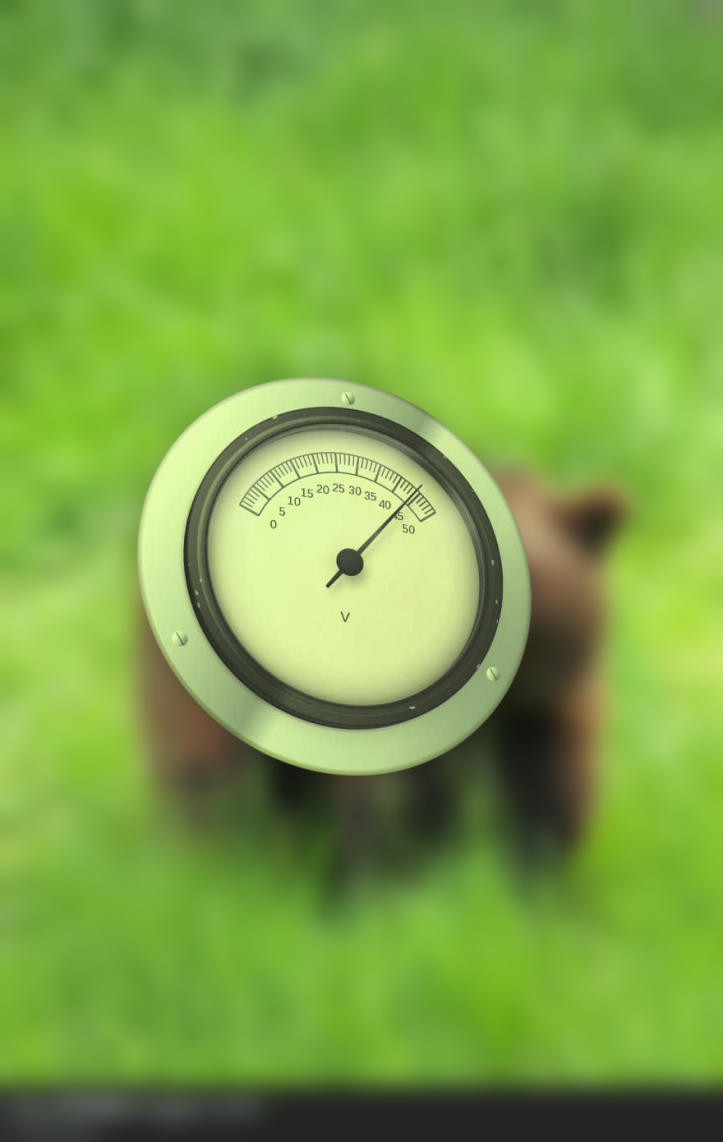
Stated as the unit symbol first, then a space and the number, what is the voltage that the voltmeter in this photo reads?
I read V 44
